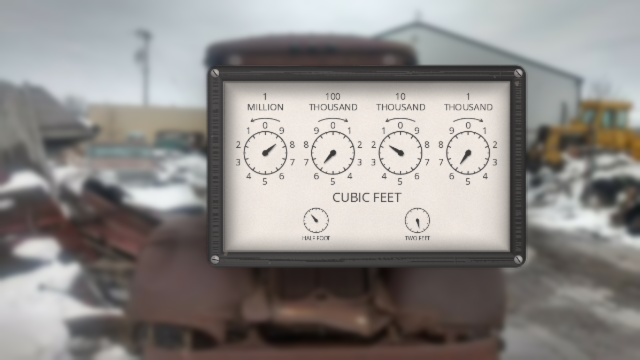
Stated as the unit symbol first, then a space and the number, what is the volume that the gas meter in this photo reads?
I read ft³ 861600
